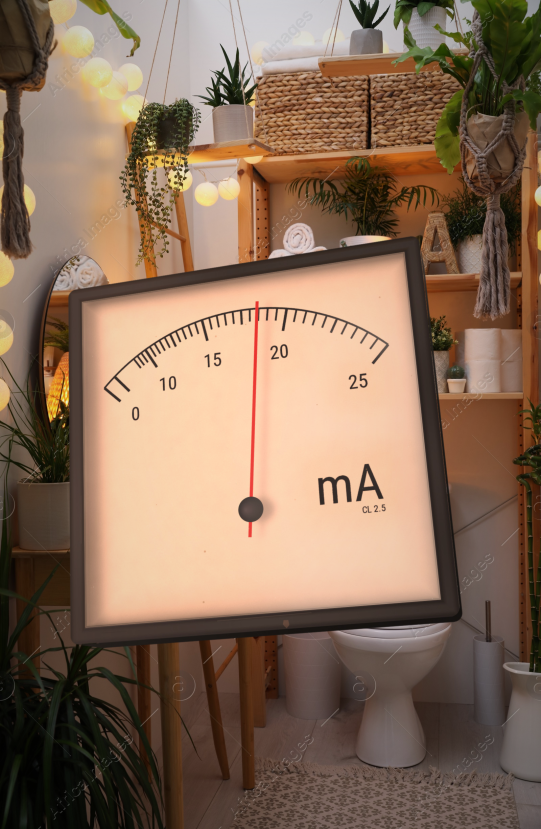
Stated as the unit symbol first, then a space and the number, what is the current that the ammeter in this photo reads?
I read mA 18.5
